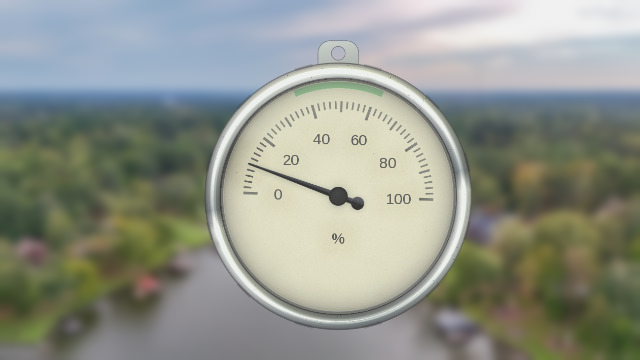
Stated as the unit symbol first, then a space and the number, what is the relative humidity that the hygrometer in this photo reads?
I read % 10
